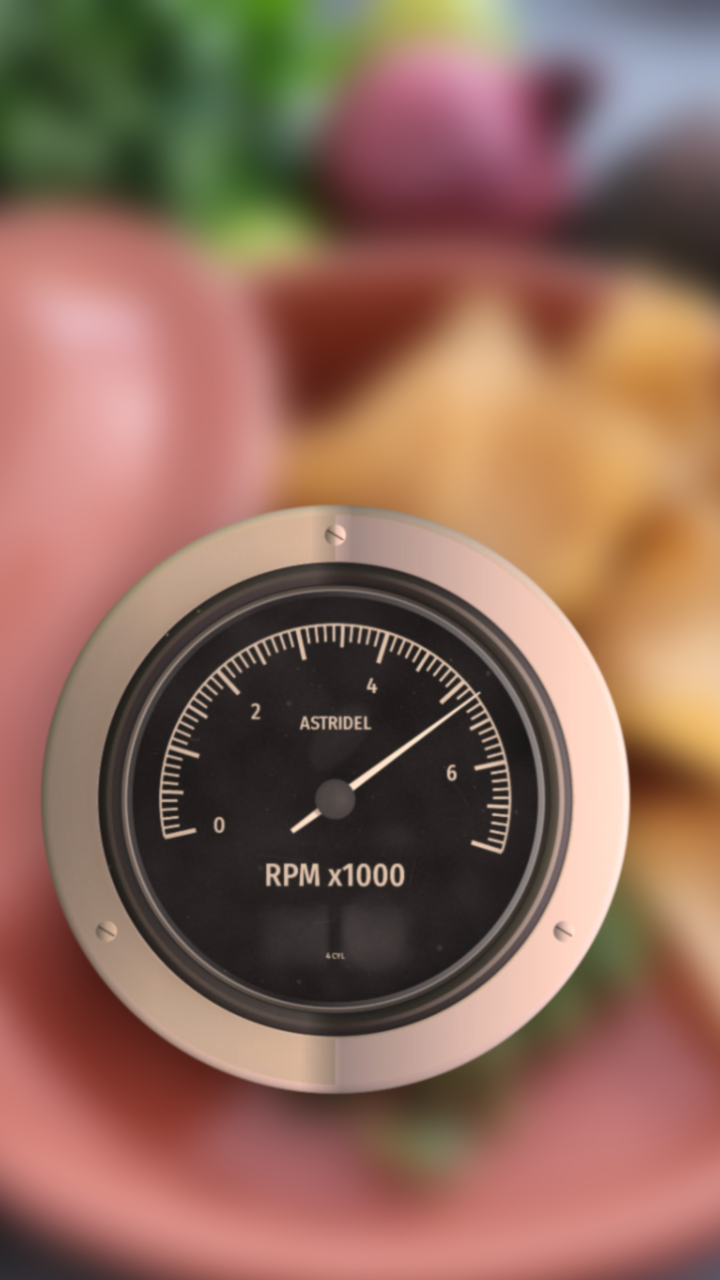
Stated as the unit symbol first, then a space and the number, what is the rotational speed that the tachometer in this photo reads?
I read rpm 5200
